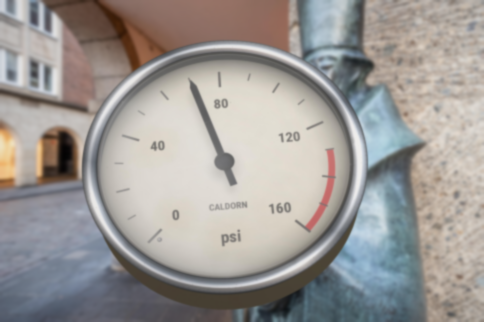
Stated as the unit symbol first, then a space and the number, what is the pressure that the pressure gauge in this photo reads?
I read psi 70
